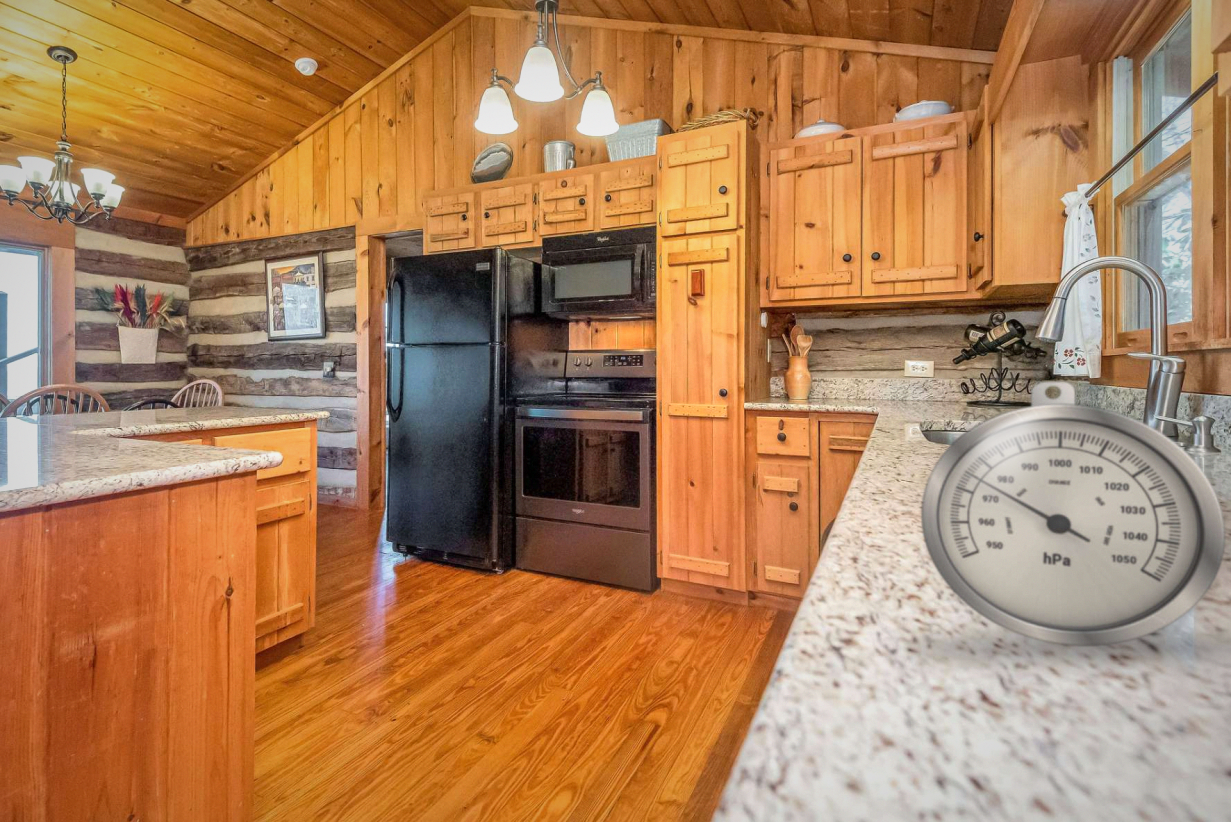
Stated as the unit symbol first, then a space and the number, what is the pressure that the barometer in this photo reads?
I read hPa 975
